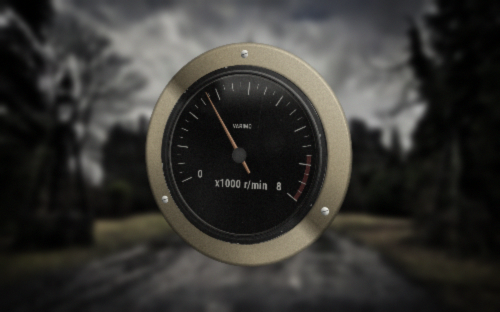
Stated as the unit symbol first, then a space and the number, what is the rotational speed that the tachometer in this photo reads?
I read rpm 2750
